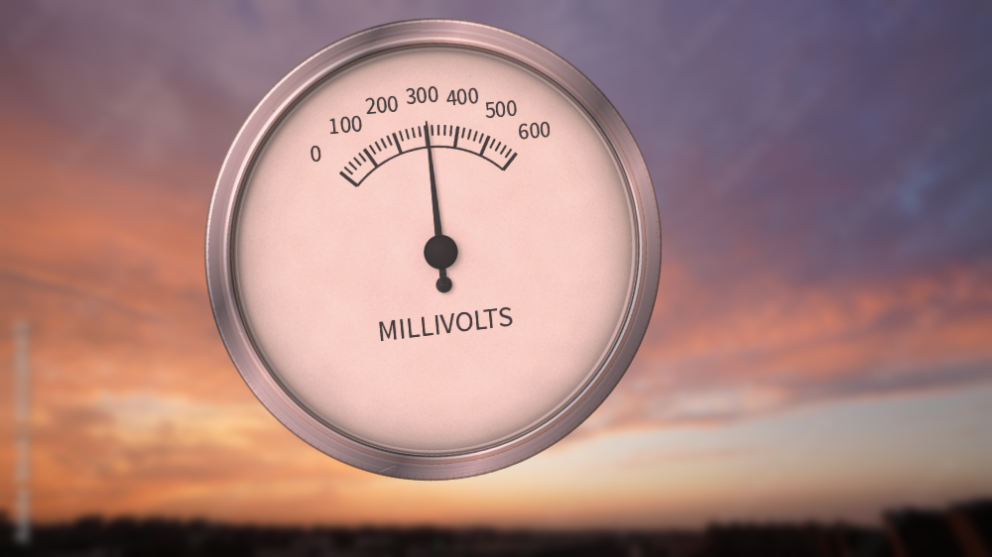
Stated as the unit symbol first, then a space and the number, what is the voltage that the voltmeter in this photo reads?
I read mV 300
